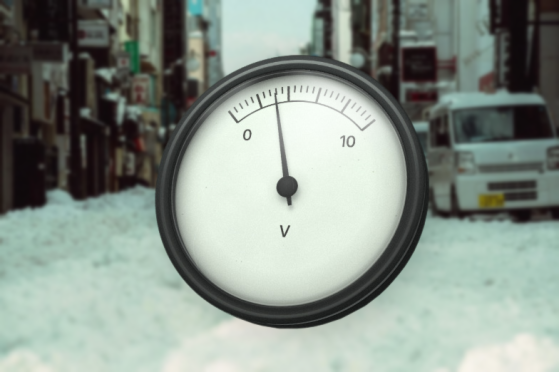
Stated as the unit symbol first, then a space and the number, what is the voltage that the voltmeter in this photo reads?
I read V 3.2
